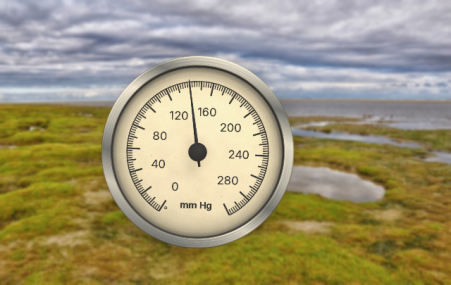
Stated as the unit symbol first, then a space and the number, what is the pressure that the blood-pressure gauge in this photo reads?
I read mmHg 140
